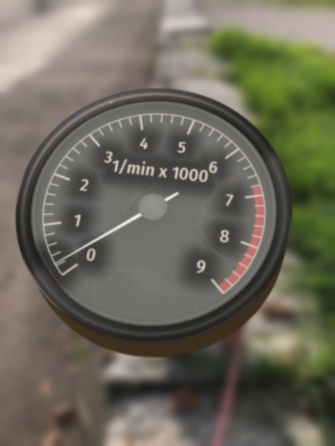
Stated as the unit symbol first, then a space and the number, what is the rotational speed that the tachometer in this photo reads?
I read rpm 200
